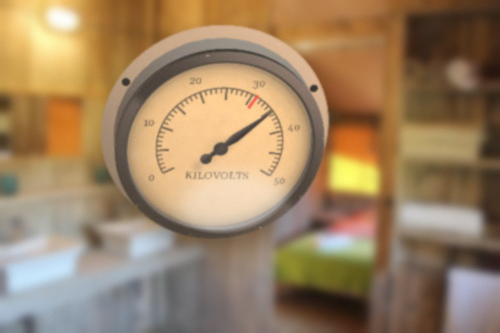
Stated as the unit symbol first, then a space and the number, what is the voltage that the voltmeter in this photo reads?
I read kV 35
